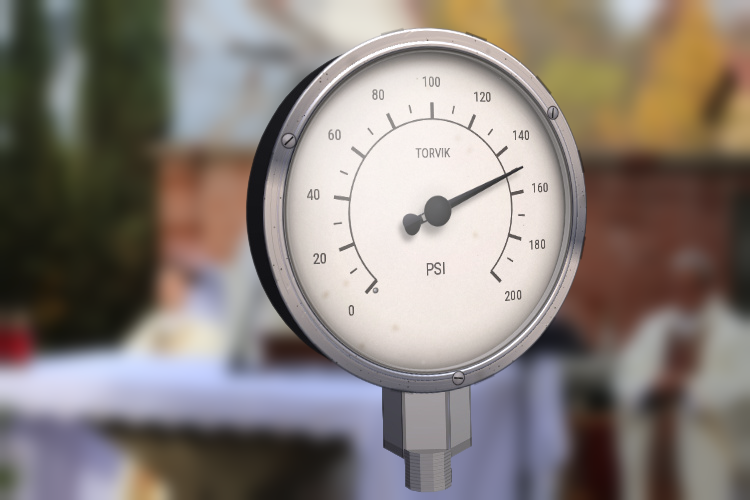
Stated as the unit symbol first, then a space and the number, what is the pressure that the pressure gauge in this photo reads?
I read psi 150
